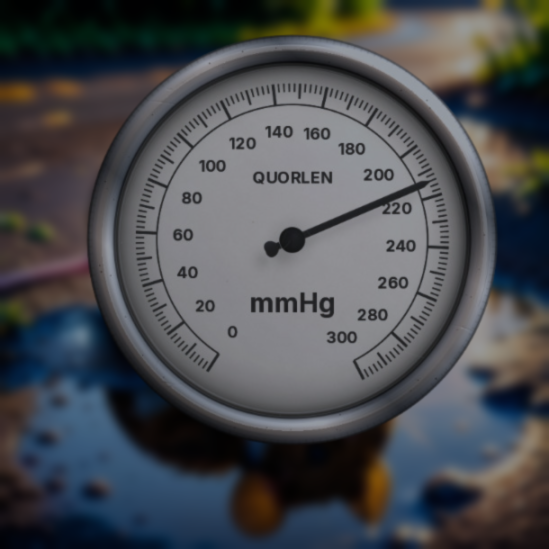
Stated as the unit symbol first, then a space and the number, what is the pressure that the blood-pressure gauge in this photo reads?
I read mmHg 214
